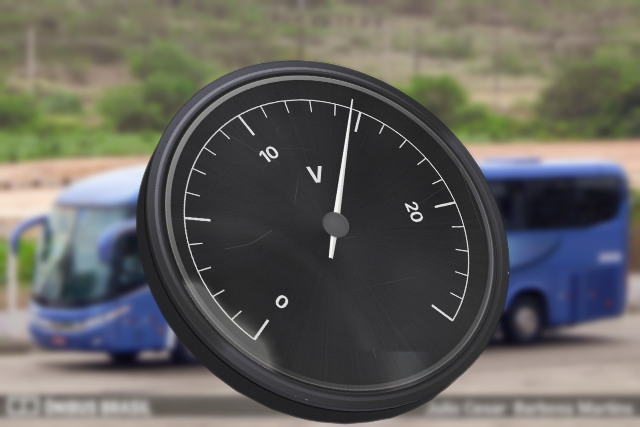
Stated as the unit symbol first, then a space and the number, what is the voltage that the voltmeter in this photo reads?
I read V 14.5
